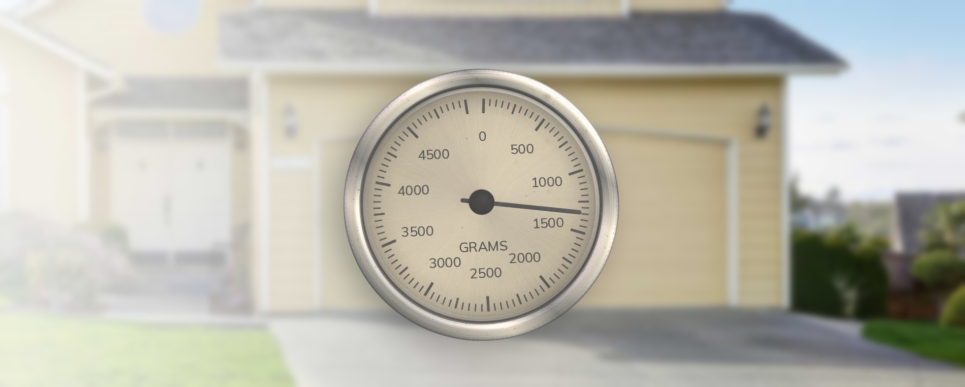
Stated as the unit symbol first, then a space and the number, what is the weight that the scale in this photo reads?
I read g 1350
